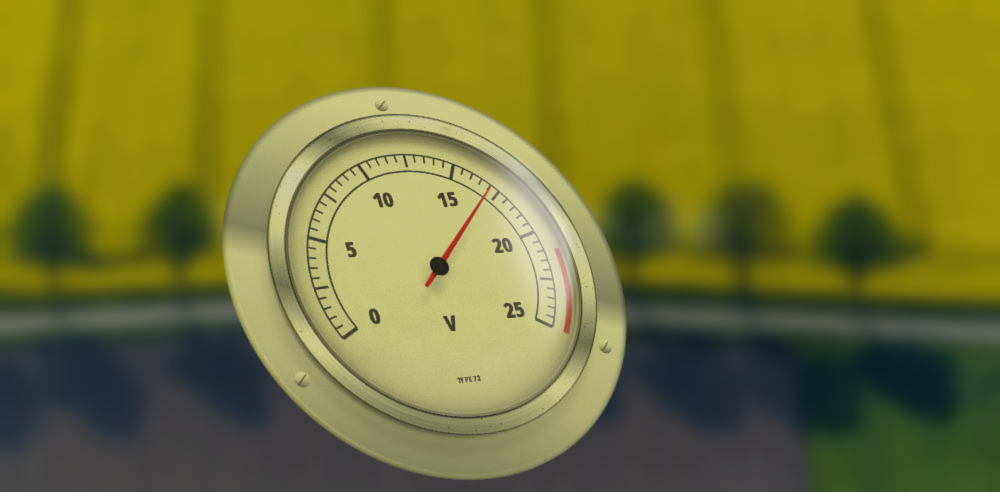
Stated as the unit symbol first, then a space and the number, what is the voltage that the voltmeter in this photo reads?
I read V 17
